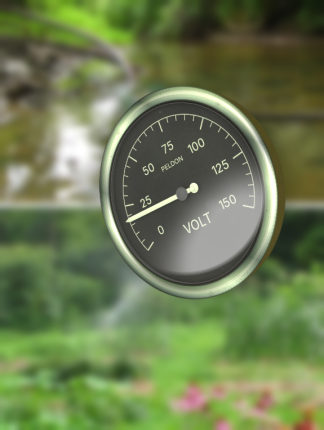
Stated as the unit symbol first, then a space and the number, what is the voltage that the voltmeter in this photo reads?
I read V 17.5
